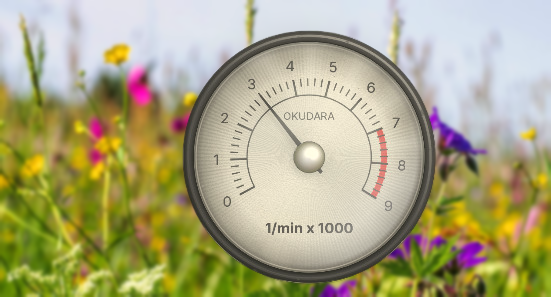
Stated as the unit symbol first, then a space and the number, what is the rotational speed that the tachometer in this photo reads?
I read rpm 3000
